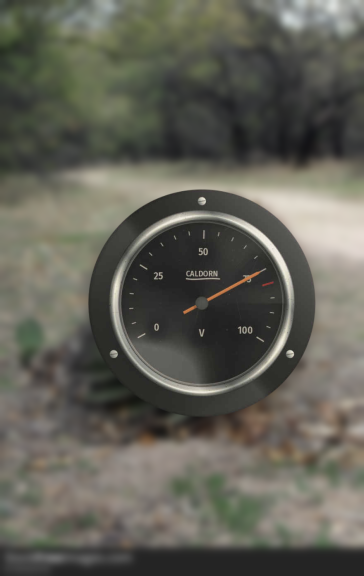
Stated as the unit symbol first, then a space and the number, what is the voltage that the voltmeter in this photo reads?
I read V 75
